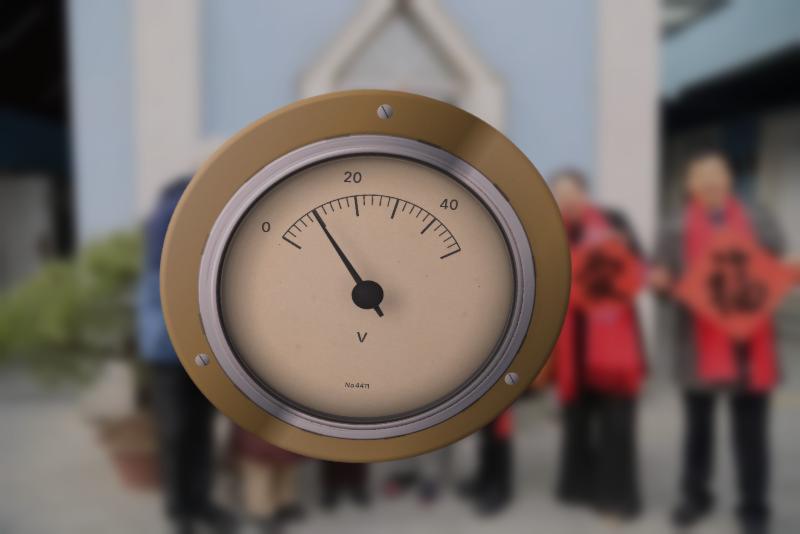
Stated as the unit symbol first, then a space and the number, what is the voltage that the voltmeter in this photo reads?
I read V 10
